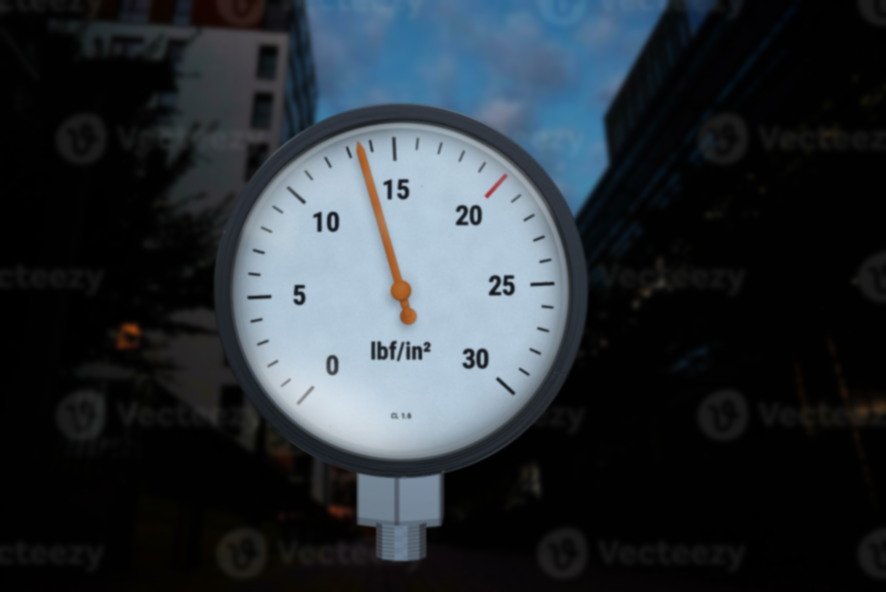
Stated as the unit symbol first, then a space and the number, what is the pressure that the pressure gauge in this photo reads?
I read psi 13.5
